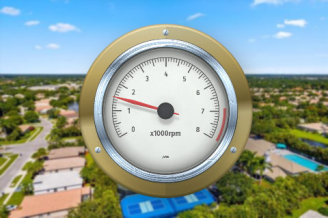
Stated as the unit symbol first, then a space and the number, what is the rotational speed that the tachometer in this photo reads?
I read rpm 1500
